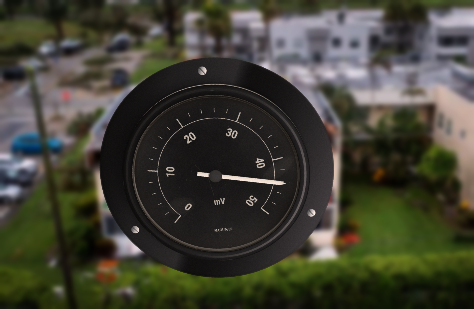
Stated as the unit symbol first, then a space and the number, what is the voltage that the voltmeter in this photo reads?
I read mV 44
